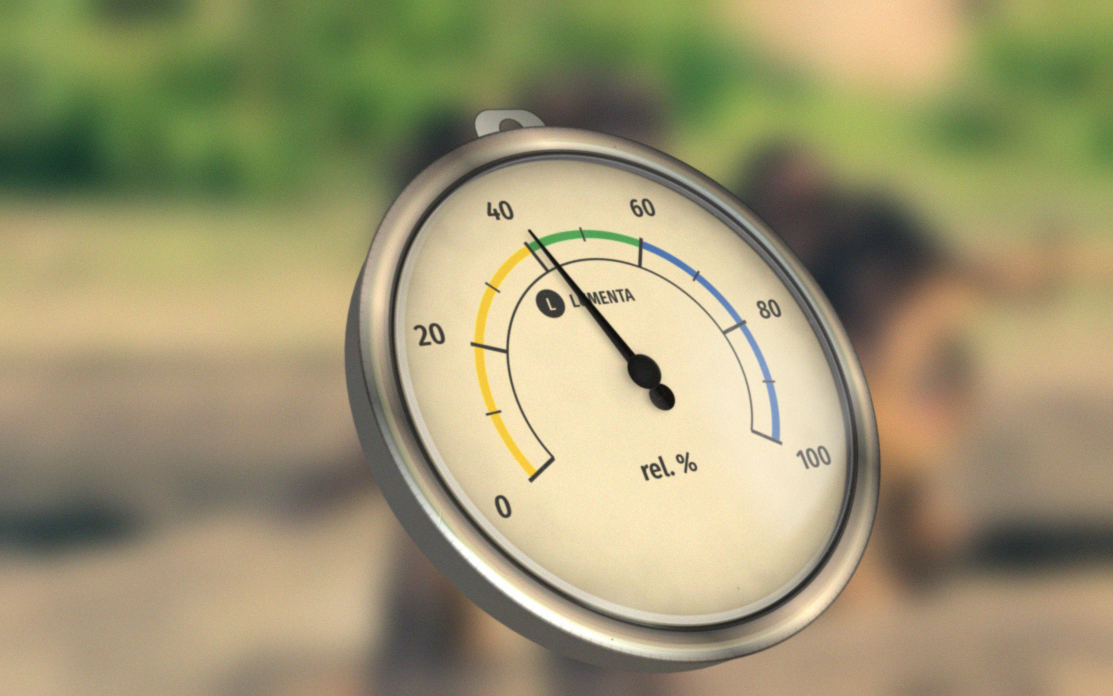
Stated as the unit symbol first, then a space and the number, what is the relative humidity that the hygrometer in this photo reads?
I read % 40
